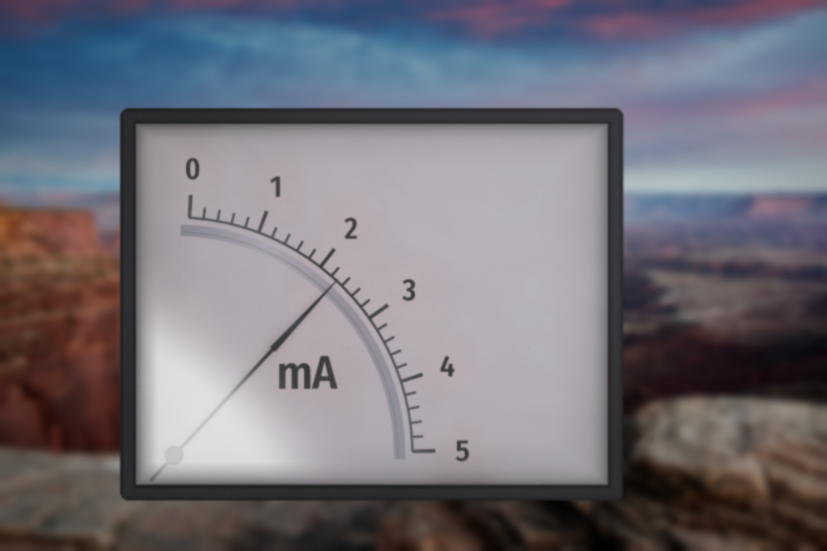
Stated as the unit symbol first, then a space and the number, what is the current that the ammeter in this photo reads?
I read mA 2.3
